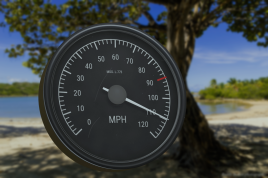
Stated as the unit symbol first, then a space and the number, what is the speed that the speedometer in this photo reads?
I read mph 110
